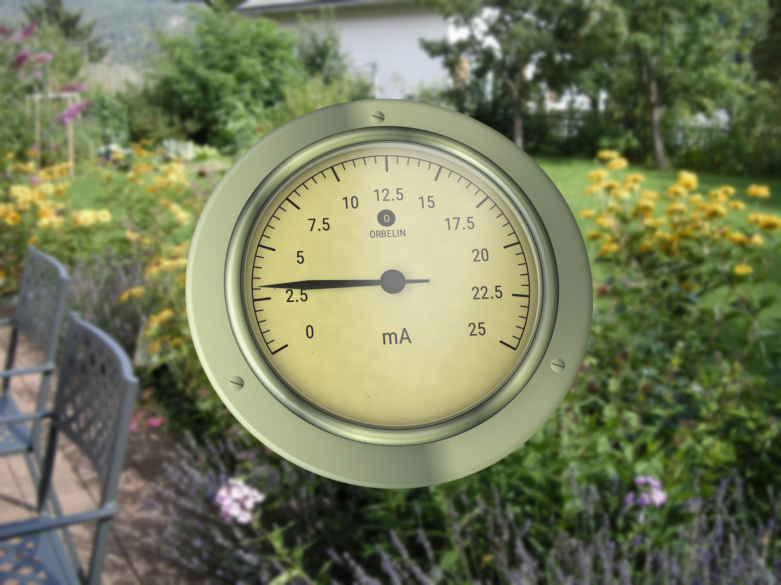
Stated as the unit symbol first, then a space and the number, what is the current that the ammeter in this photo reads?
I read mA 3
